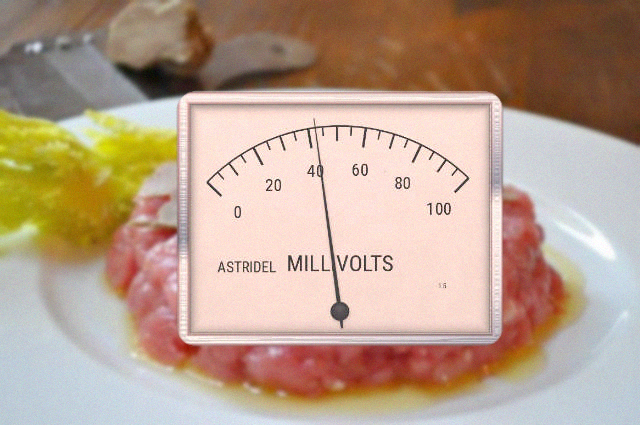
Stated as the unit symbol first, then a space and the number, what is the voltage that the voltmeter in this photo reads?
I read mV 42.5
